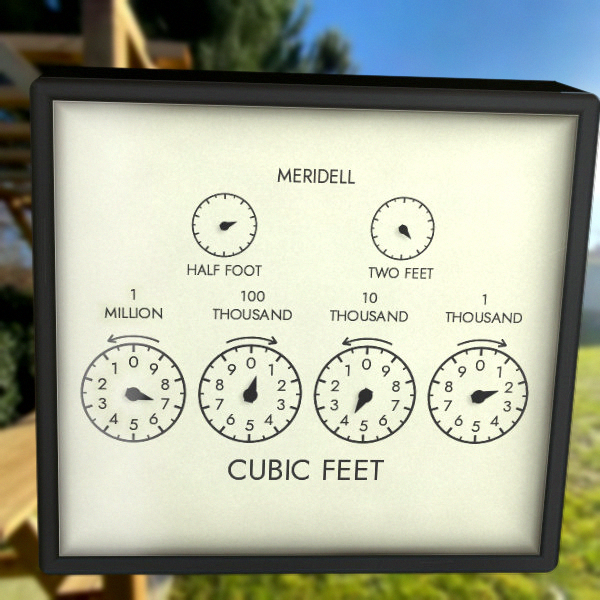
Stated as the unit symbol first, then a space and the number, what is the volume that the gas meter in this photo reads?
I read ft³ 704200
